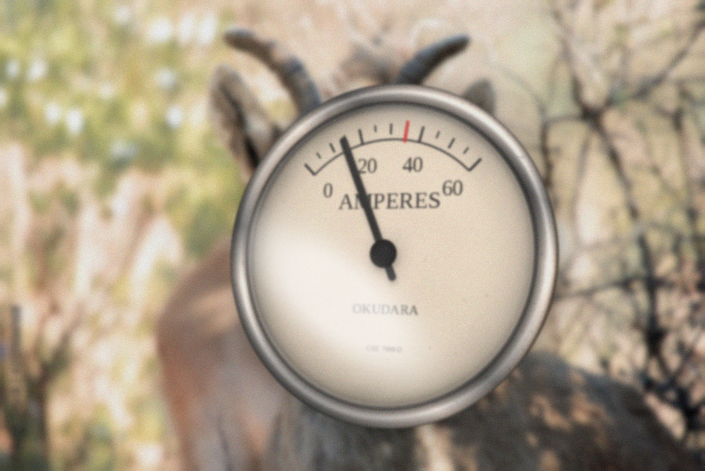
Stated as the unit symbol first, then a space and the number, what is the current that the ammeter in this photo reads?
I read A 15
